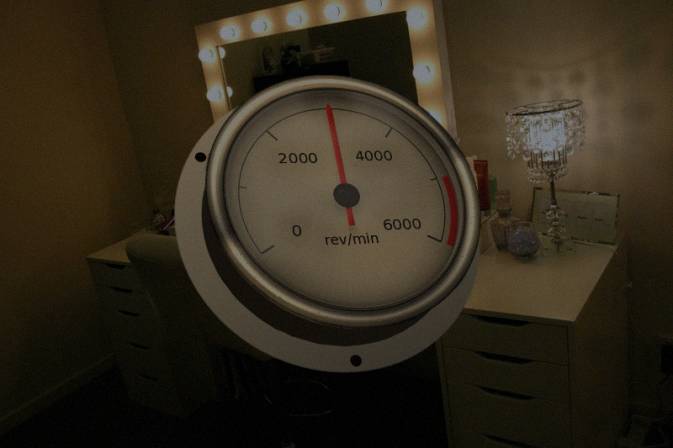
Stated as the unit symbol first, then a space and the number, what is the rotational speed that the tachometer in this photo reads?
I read rpm 3000
